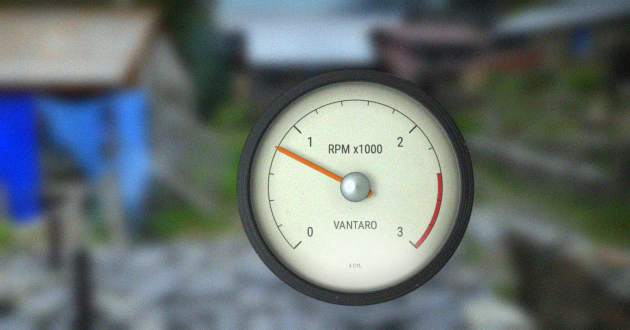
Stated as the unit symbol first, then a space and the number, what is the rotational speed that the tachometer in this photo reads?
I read rpm 800
